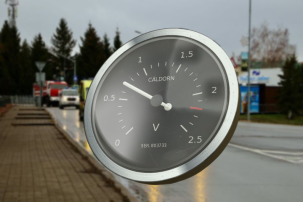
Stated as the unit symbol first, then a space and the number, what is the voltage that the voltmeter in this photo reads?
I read V 0.7
